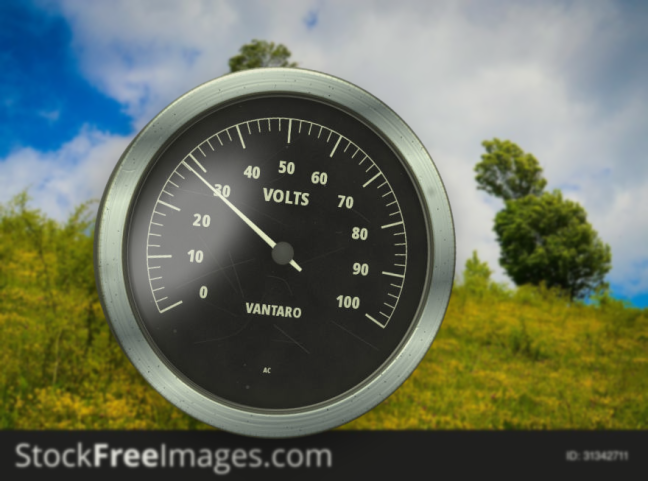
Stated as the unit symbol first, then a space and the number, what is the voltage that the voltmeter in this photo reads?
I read V 28
